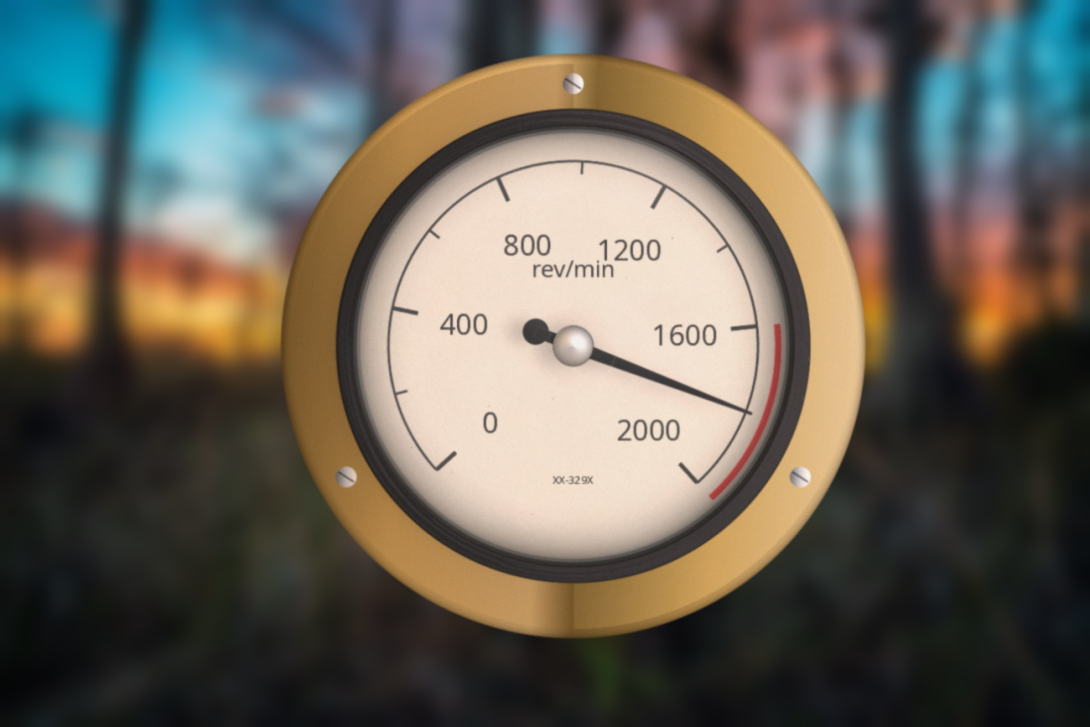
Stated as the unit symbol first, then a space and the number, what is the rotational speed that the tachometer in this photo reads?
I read rpm 1800
